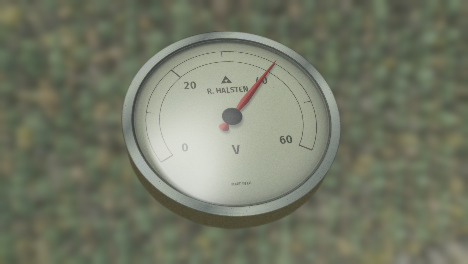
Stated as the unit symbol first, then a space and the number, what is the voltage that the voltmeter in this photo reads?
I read V 40
